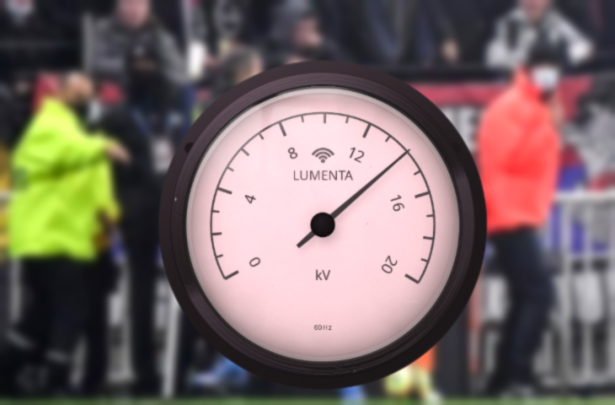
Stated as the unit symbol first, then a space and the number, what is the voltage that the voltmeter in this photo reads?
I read kV 14
